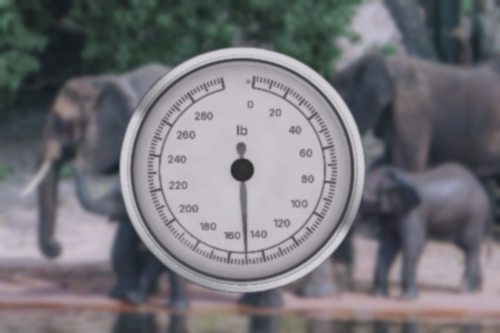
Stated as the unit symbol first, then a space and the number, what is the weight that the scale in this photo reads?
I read lb 150
